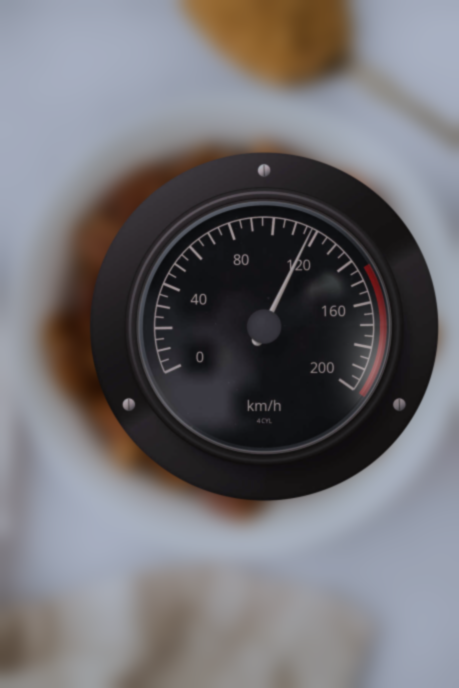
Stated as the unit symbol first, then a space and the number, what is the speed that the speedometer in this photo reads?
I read km/h 117.5
